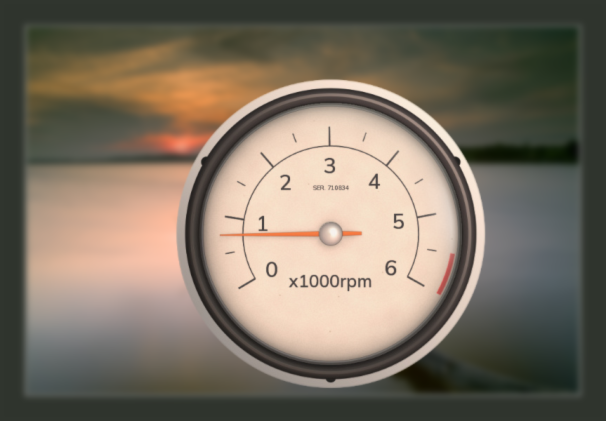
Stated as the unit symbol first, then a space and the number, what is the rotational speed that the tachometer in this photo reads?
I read rpm 750
